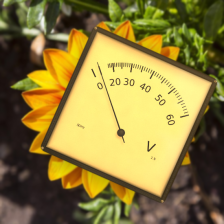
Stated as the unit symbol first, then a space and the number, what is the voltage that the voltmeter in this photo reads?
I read V 10
